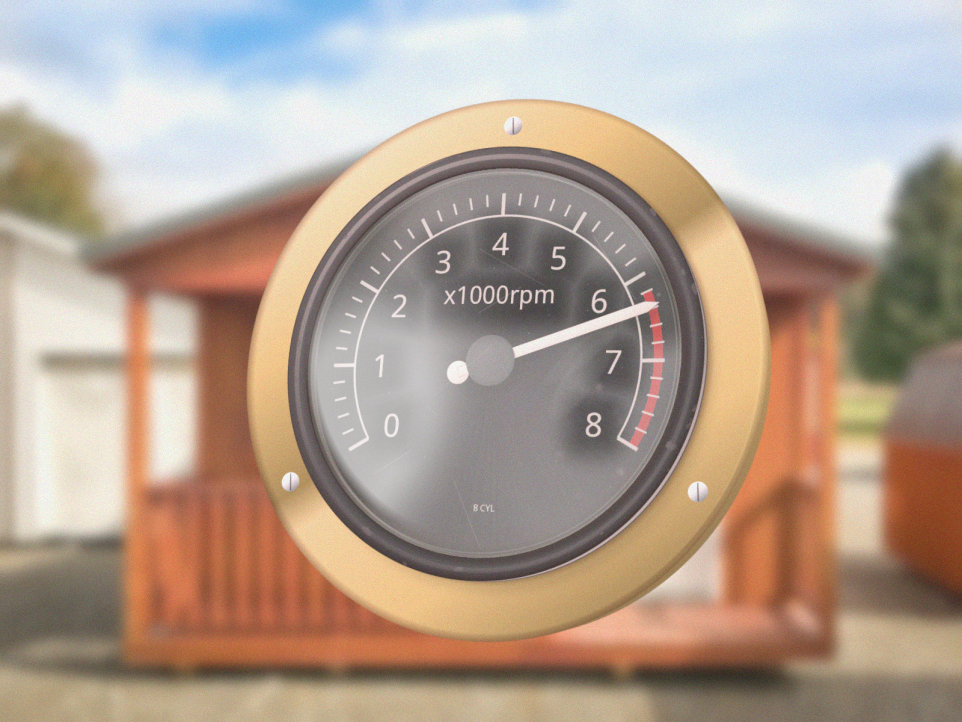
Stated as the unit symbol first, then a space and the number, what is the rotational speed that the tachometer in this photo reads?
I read rpm 6400
